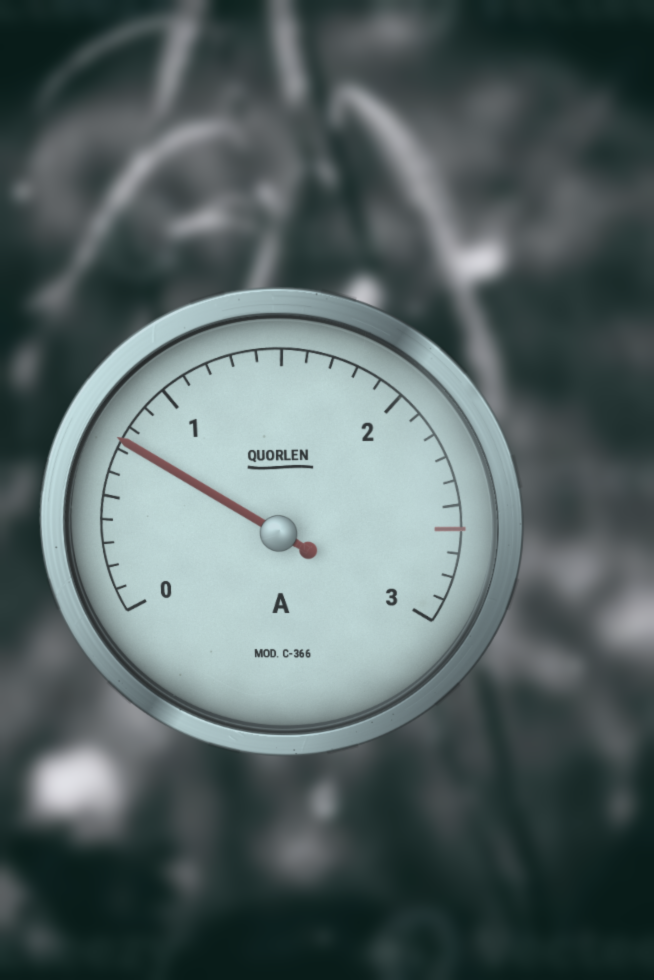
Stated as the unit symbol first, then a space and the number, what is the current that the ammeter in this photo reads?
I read A 0.75
